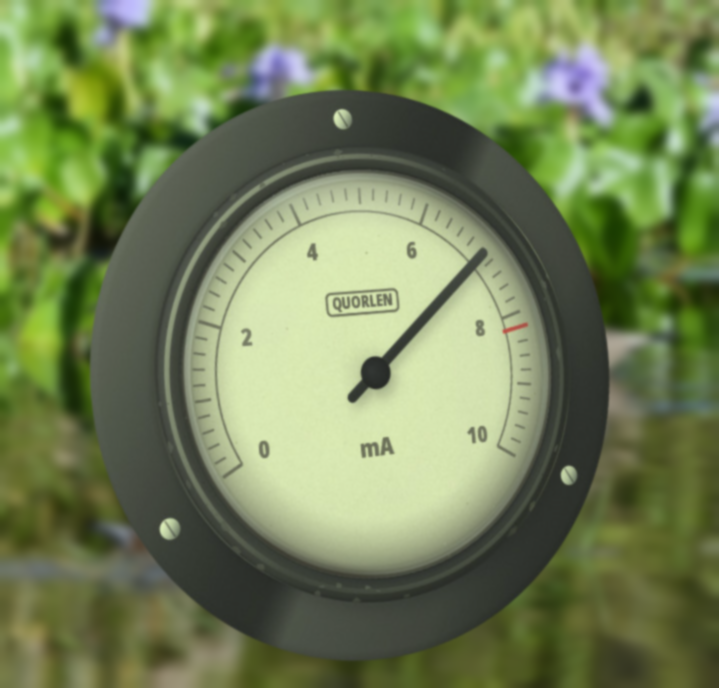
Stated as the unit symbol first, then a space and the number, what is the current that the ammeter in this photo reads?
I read mA 7
